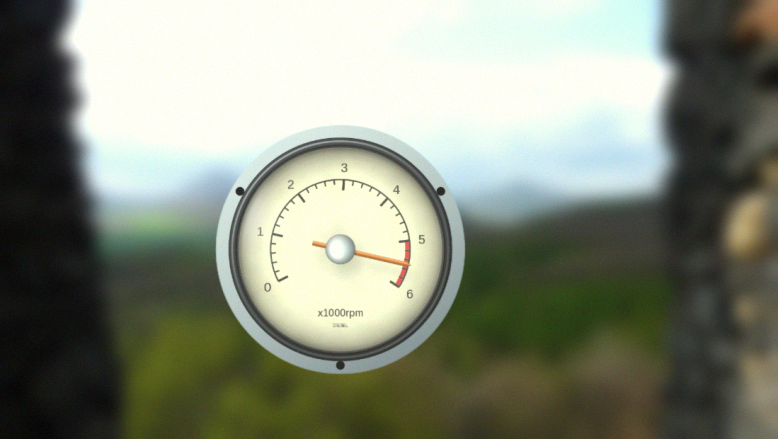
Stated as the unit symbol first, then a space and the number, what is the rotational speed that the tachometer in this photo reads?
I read rpm 5500
